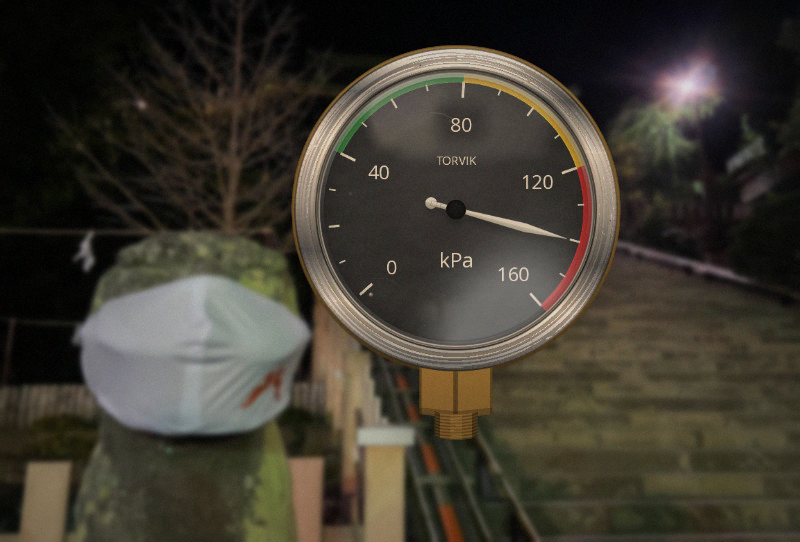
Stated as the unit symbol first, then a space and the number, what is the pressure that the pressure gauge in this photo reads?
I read kPa 140
